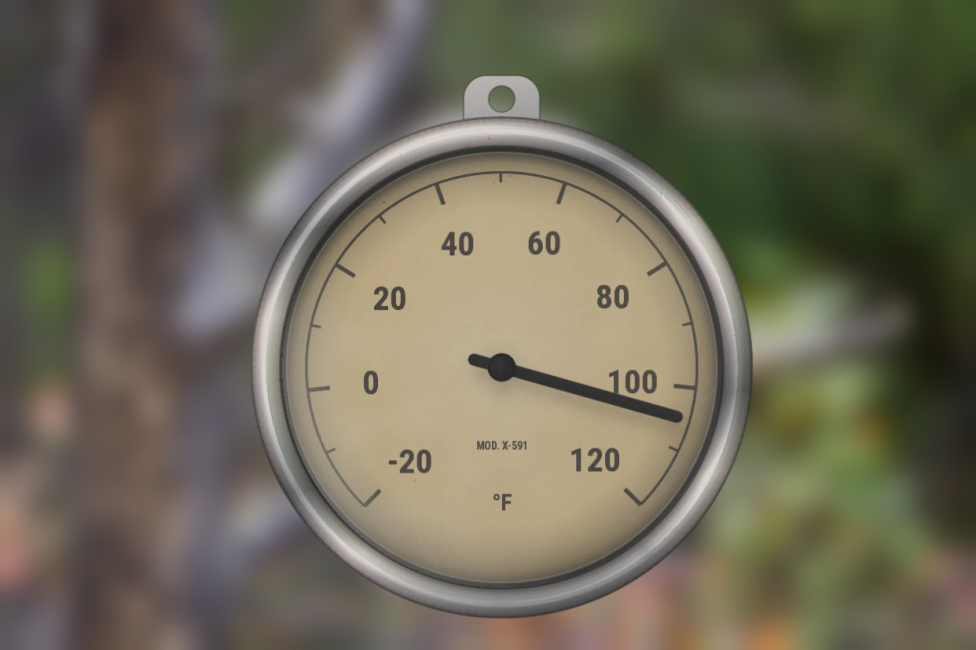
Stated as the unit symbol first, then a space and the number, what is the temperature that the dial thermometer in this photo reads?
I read °F 105
